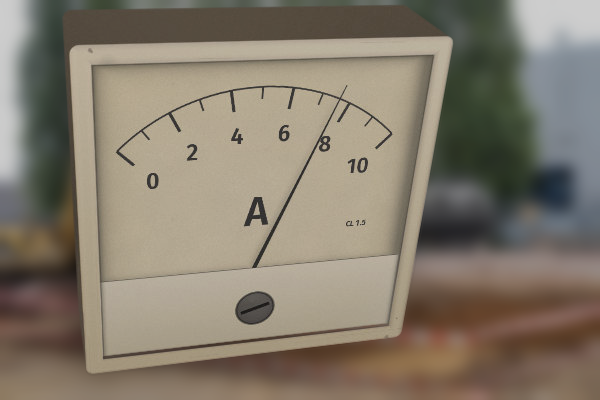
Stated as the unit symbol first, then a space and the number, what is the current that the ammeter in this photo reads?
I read A 7.5
